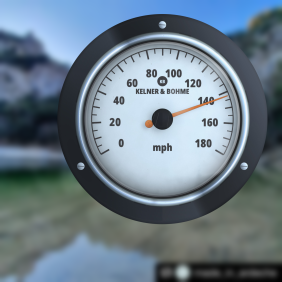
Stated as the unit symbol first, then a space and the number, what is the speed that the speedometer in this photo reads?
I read mph 142.5
